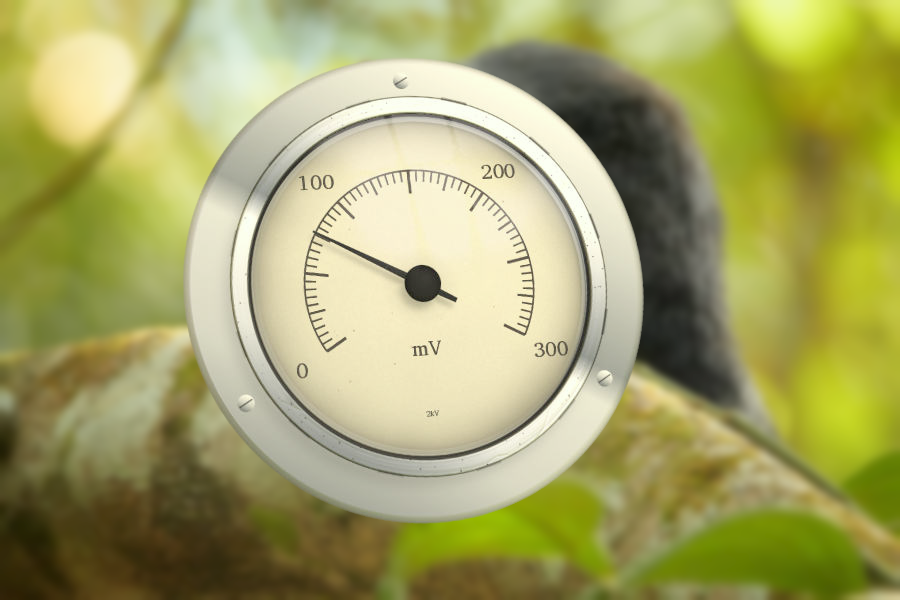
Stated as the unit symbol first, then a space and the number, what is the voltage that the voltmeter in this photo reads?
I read mV 75
